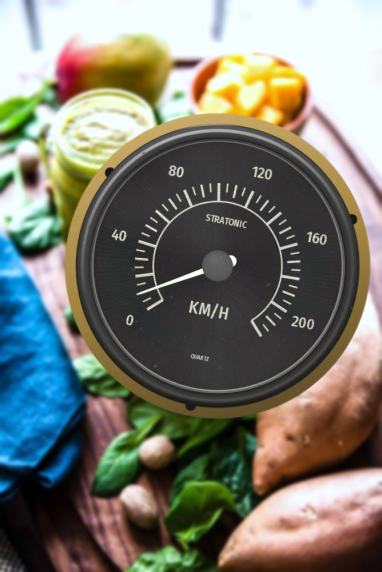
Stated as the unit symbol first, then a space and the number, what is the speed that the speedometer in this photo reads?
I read km/h 10
